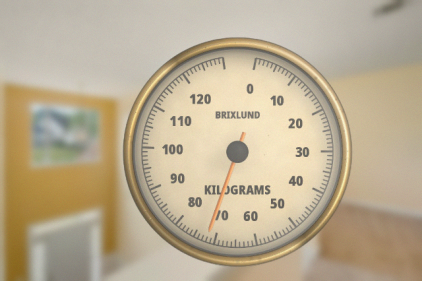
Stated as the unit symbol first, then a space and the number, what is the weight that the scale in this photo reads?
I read kg 72
